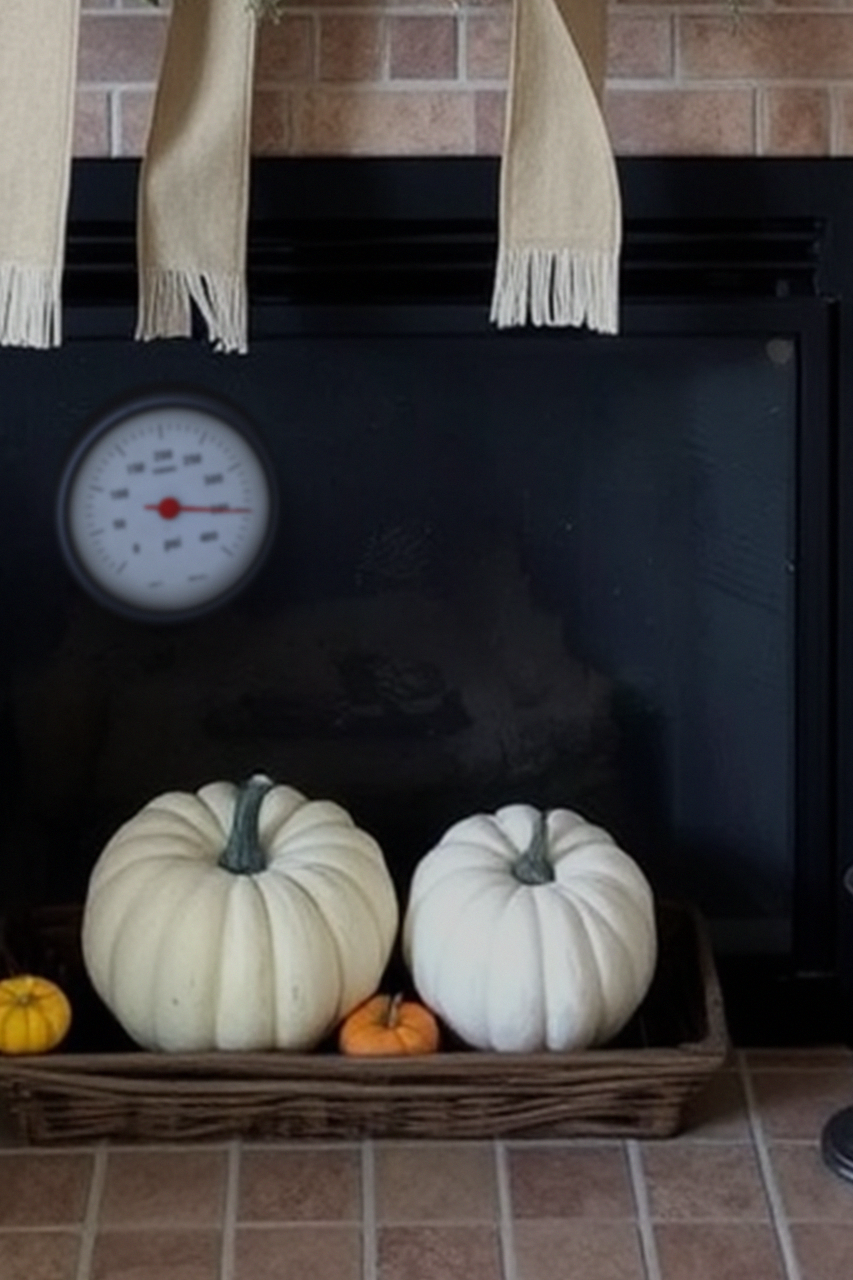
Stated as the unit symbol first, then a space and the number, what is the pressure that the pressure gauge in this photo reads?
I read psi 350
